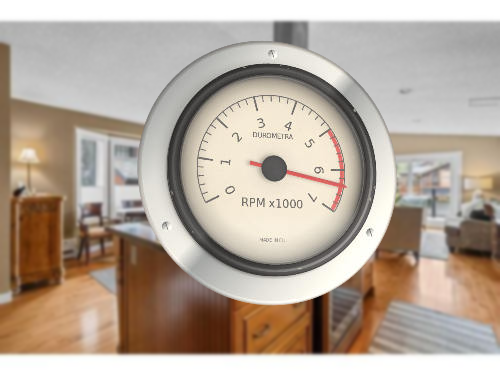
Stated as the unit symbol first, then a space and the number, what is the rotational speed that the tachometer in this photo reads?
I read rpm 6400
